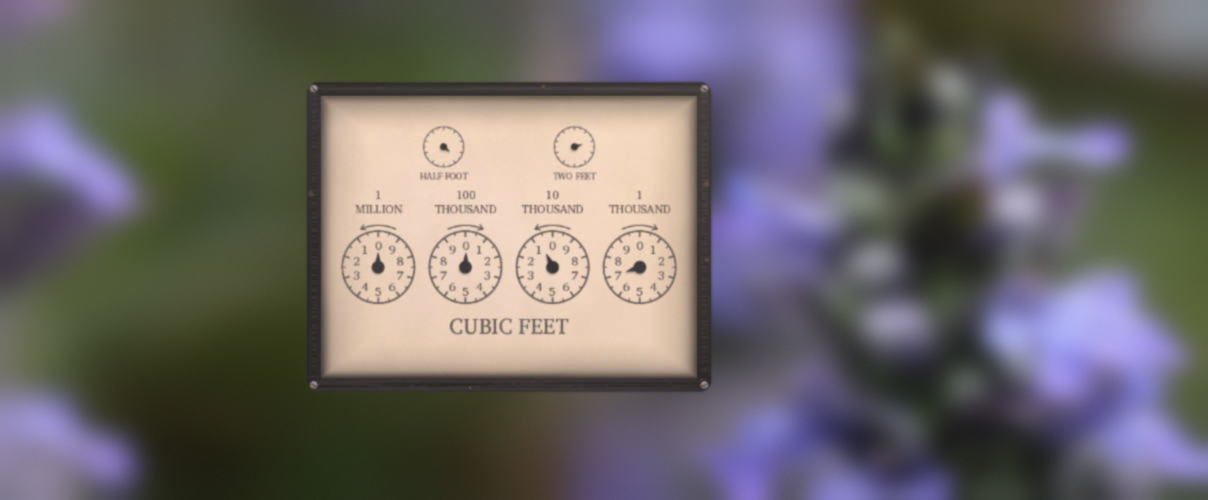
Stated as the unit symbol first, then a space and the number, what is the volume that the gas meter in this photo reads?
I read ft³ 700
